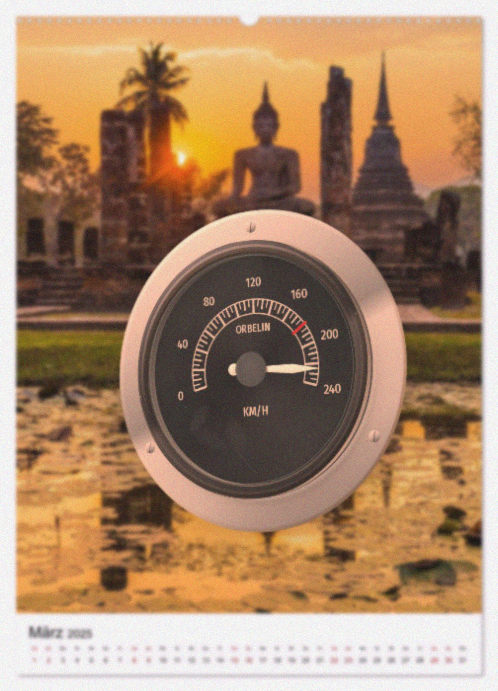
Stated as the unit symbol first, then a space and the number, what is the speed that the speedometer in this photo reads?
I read km/h 225
